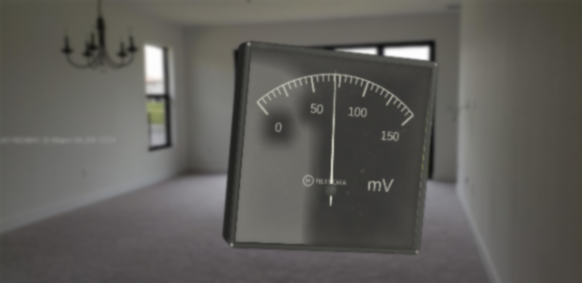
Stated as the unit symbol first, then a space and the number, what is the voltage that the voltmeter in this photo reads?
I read mV 70
